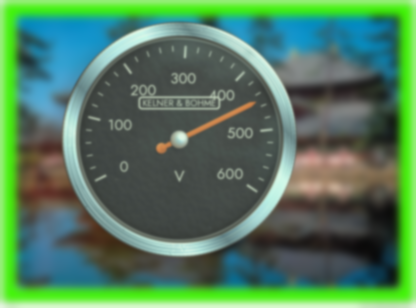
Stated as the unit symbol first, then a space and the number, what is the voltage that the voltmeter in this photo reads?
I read V 450
